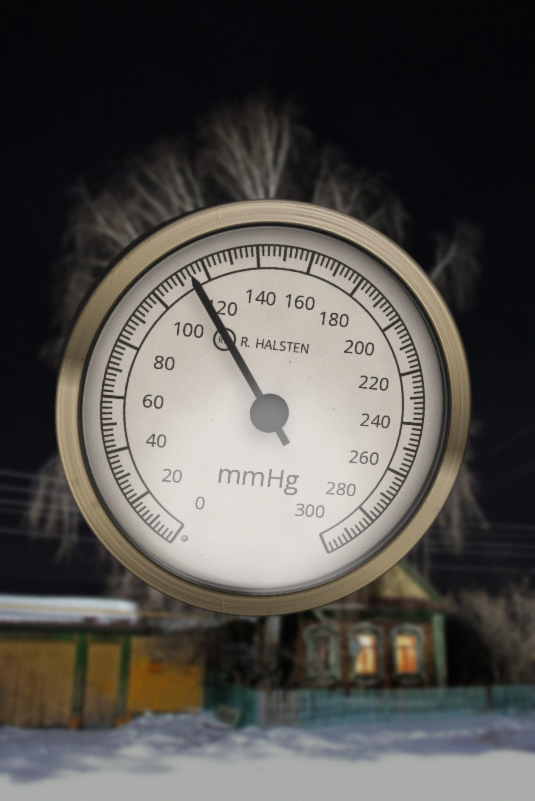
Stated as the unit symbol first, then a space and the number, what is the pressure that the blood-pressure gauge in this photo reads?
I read mmHg 114
